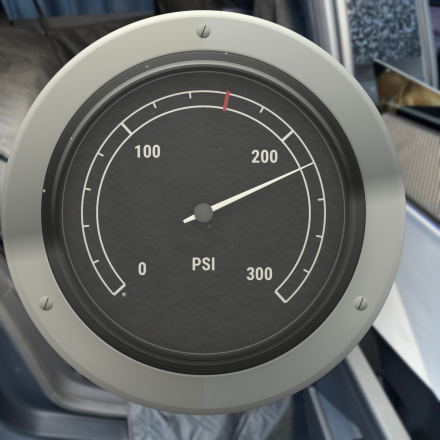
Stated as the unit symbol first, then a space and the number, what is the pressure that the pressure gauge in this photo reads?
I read psi 220
